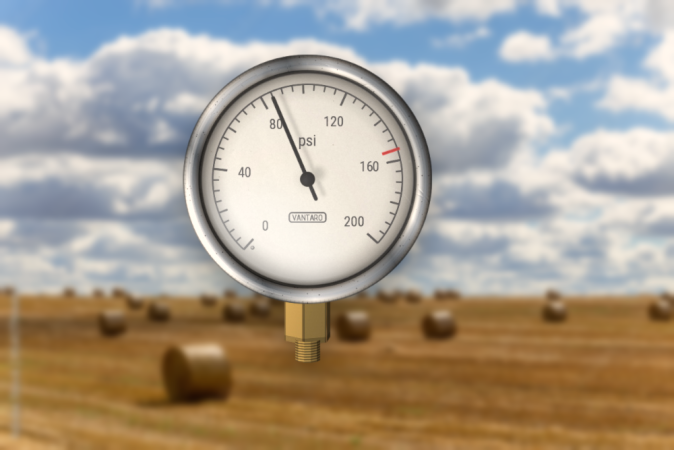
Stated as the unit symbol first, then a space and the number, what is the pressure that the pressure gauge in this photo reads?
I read psi 85
